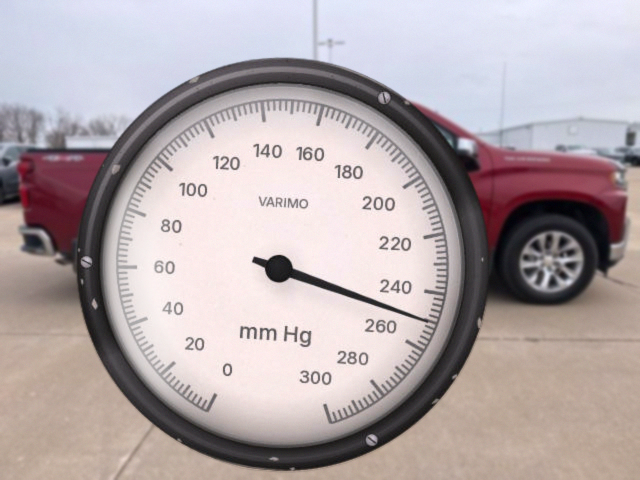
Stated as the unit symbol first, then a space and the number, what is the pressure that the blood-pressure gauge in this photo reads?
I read mmHg 250
